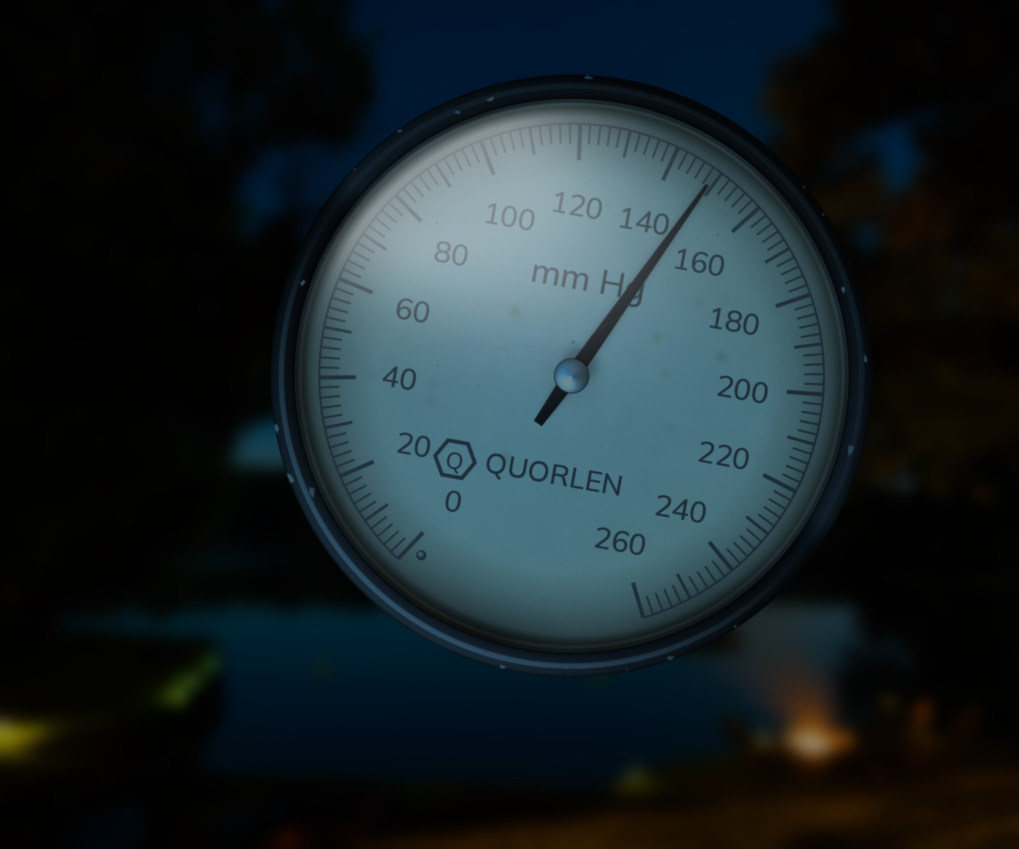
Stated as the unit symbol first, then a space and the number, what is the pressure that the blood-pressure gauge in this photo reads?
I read mmHg 149
